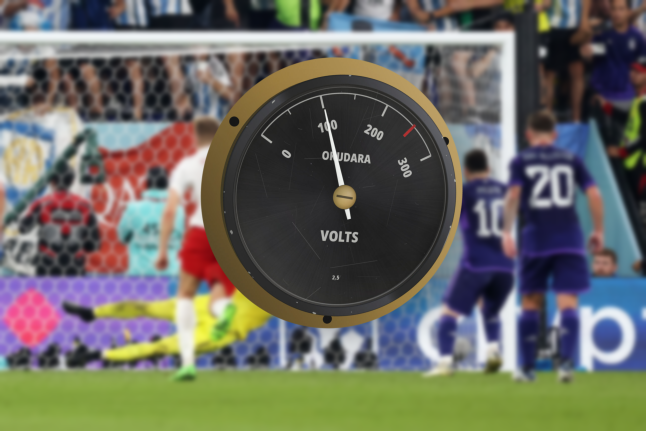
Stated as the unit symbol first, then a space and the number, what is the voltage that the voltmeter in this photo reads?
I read V 100
